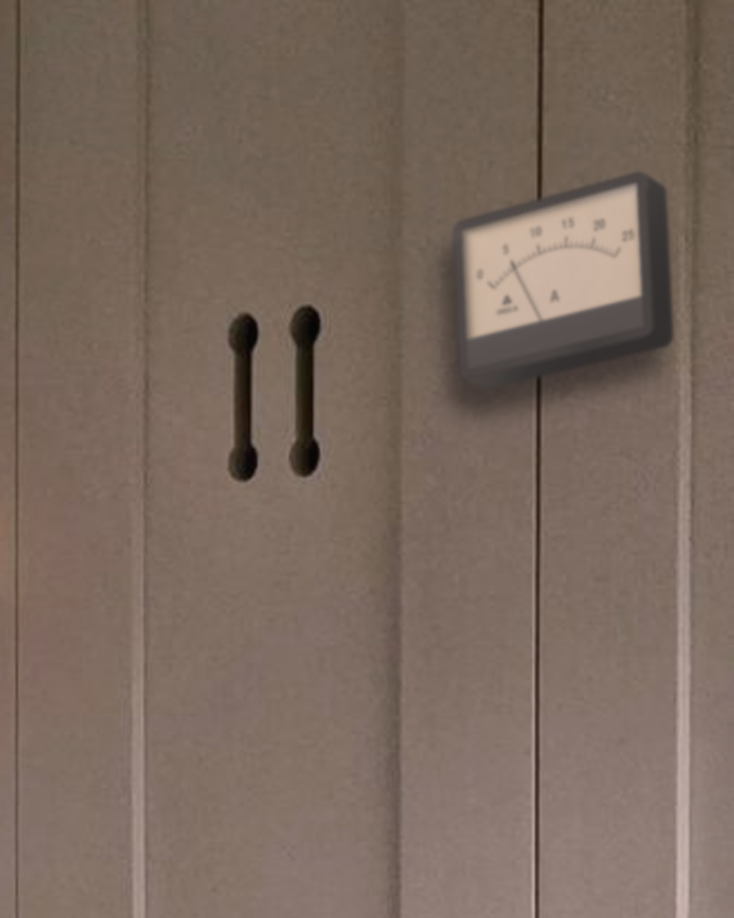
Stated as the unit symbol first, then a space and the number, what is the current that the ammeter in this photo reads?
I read A 5
